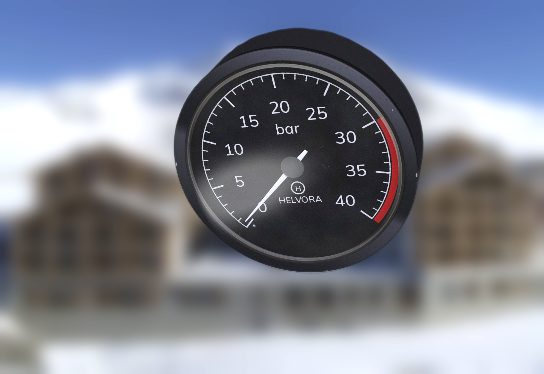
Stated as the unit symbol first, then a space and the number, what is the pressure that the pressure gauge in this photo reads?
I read bar 0.5
